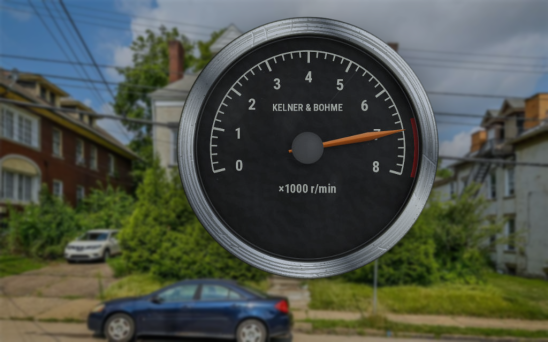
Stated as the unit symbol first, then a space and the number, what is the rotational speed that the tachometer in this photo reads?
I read rpm 7000
